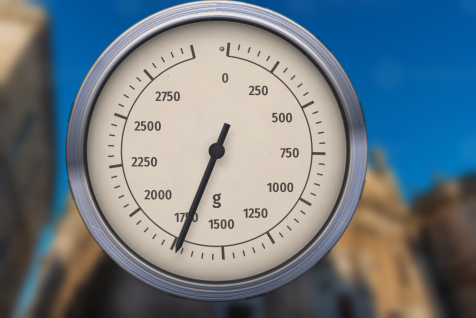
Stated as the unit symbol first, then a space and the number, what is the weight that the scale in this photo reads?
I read g 1725
